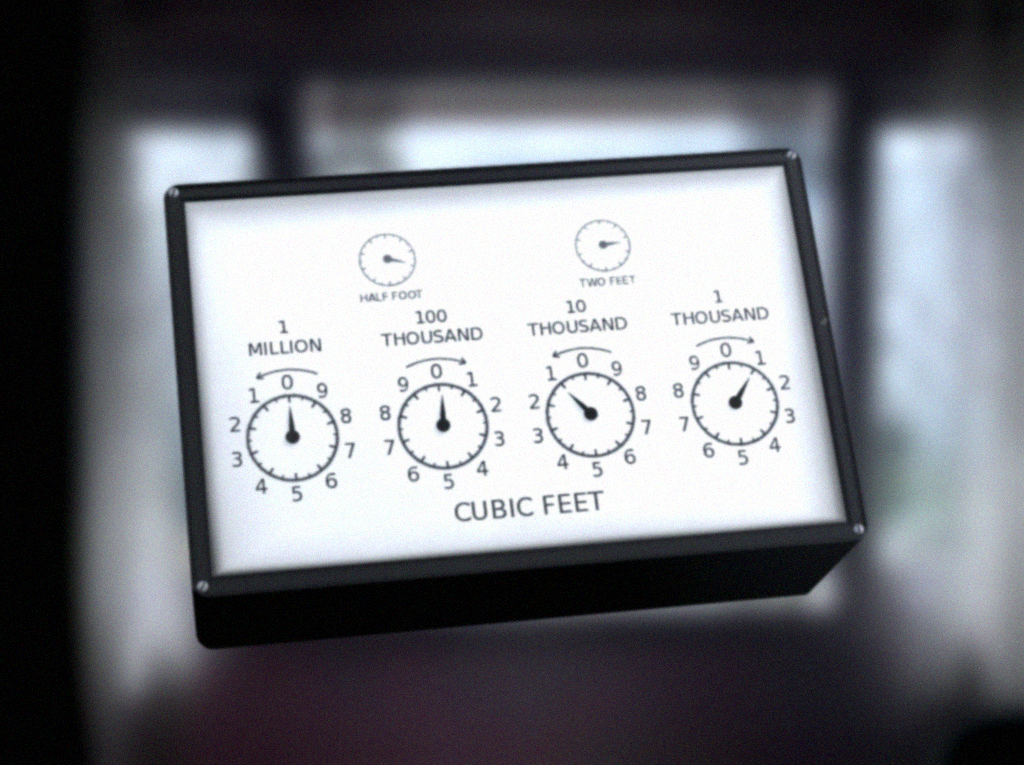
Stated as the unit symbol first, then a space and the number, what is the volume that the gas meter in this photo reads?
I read ft³ 1100
